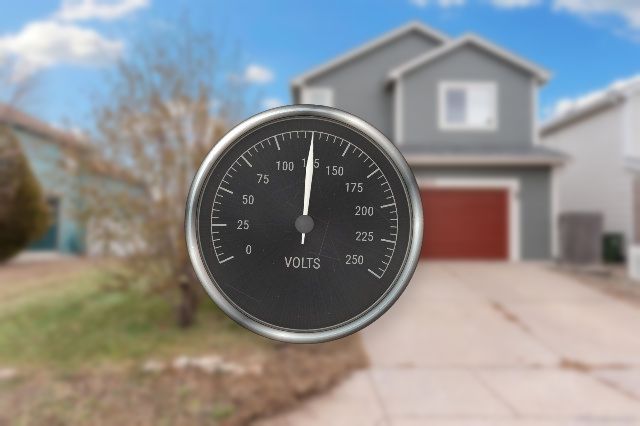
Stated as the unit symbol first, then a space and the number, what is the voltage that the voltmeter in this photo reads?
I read V 125
